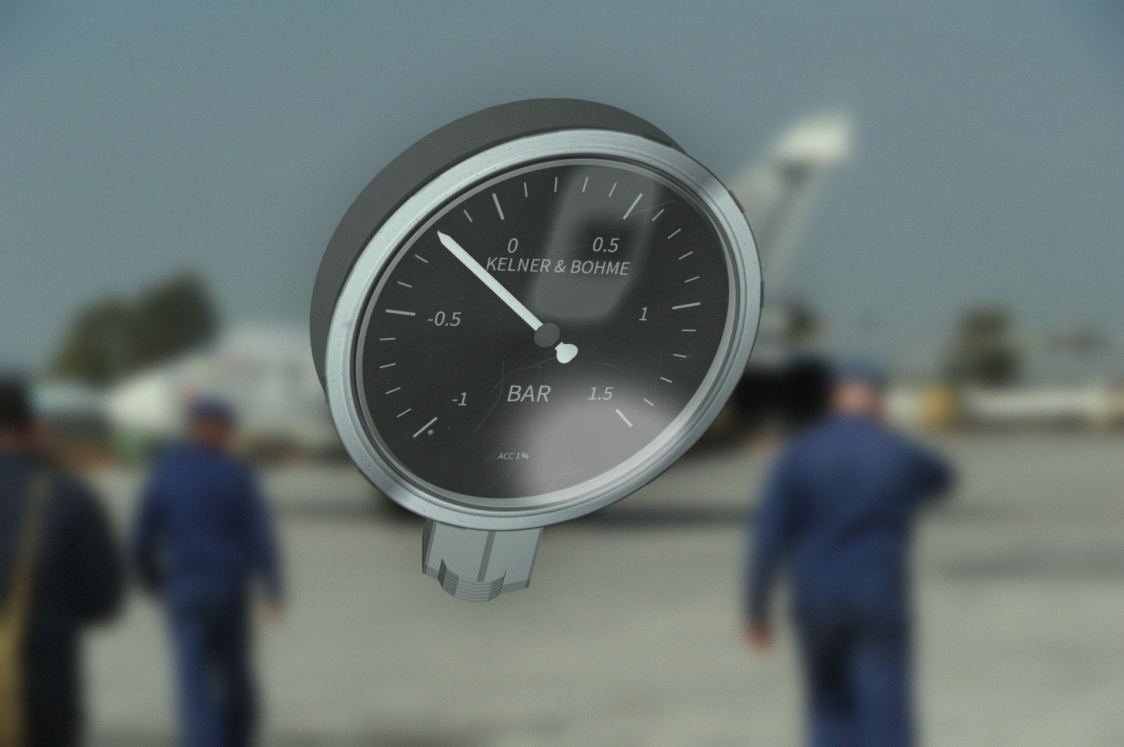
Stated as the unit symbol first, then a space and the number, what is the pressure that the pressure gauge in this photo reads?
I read bar -0.2
